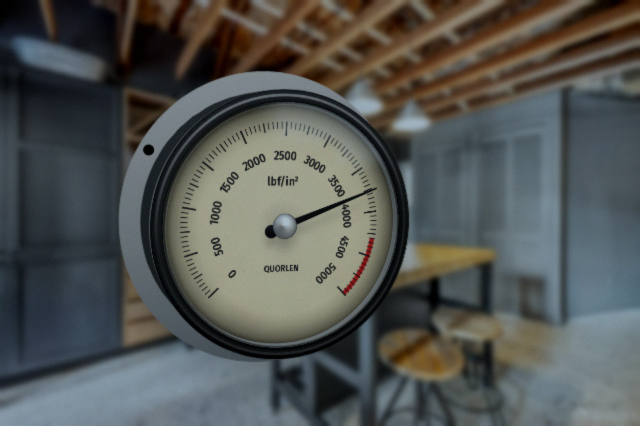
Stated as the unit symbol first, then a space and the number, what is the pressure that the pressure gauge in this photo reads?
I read psi 3750
